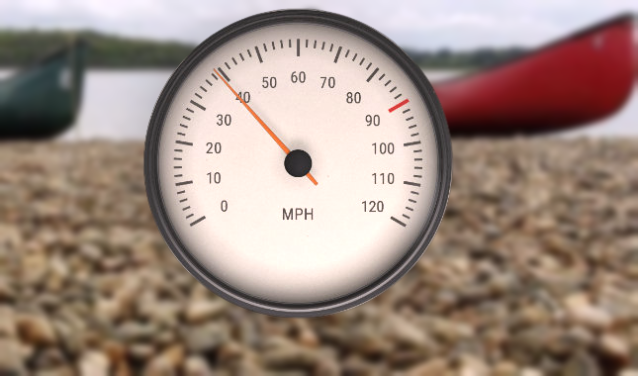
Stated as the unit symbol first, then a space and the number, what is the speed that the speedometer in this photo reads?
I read mph 39
